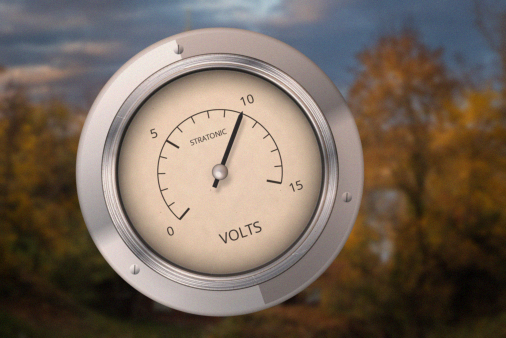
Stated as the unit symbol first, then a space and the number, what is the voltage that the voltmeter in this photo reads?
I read V 10
